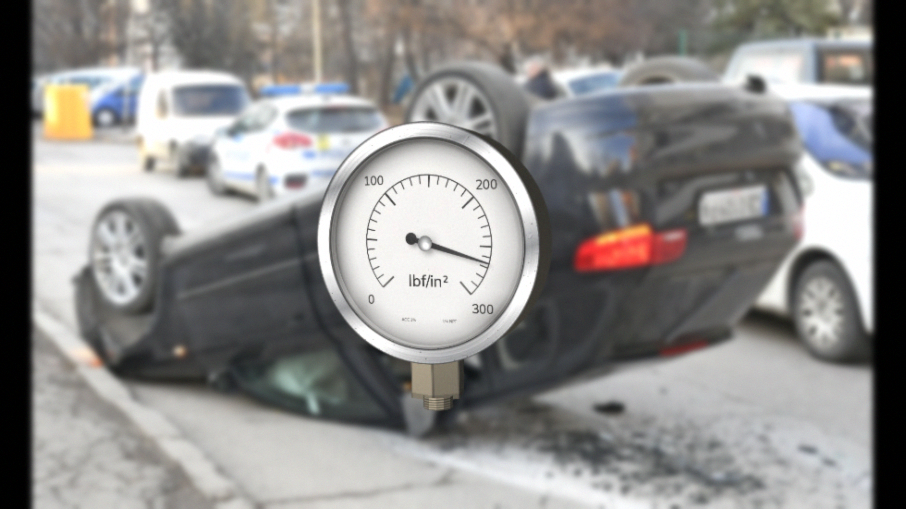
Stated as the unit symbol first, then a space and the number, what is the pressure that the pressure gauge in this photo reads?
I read psi 265
